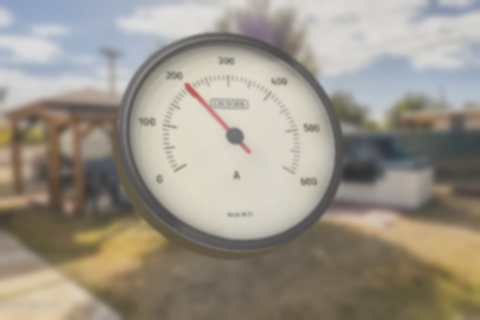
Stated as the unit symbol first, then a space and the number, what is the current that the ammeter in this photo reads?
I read A 200
